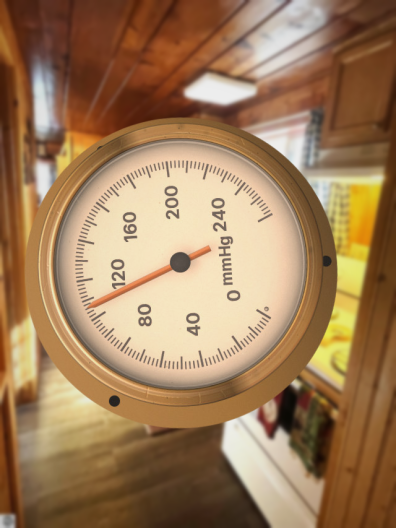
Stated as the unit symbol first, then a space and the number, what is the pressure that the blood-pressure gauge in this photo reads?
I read mmHg 106
